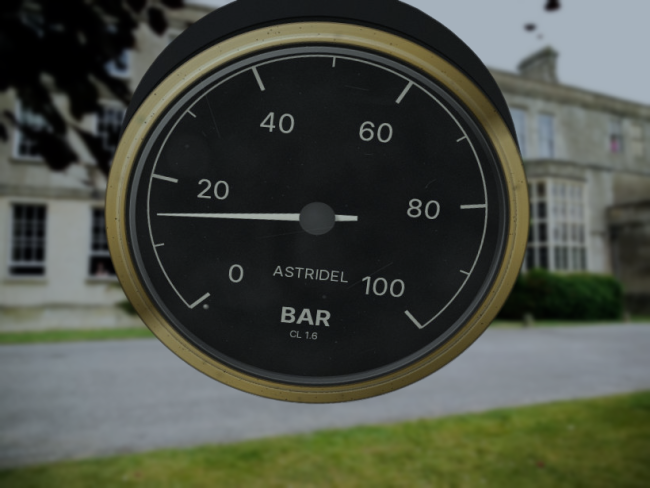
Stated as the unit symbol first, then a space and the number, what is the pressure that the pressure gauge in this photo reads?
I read bar 15
